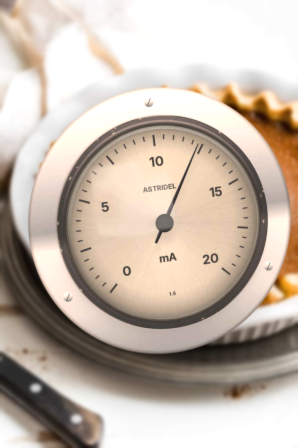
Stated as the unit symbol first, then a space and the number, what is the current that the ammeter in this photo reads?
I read mA 12.25
